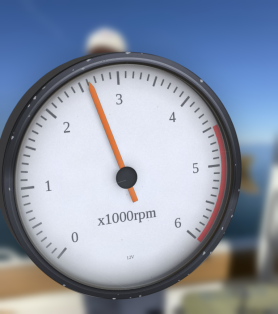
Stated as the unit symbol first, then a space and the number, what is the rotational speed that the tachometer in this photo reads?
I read rpm 2600
